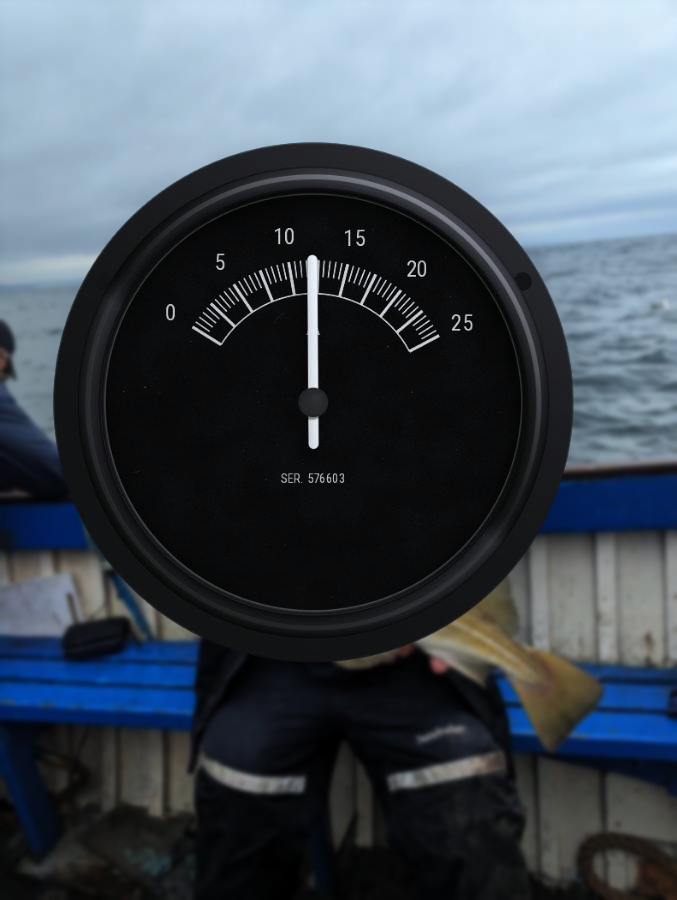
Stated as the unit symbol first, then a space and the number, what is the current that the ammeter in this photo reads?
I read A 12
